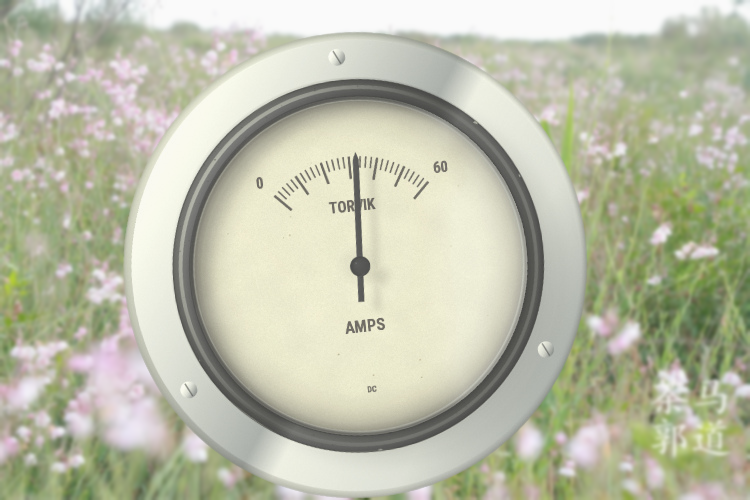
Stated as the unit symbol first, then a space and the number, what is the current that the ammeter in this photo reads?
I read A 32
